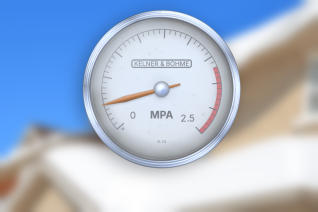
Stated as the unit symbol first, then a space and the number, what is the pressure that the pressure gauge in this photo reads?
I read MPa 0.25
